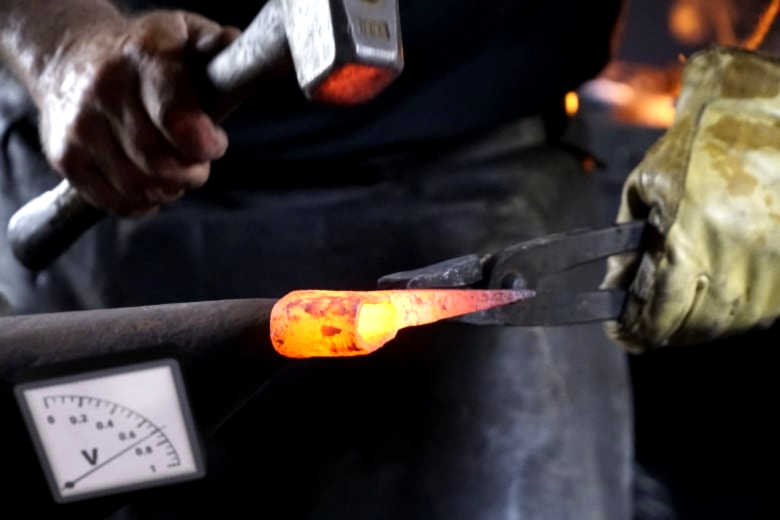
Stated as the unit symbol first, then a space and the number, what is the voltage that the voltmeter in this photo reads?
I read V 0.7
